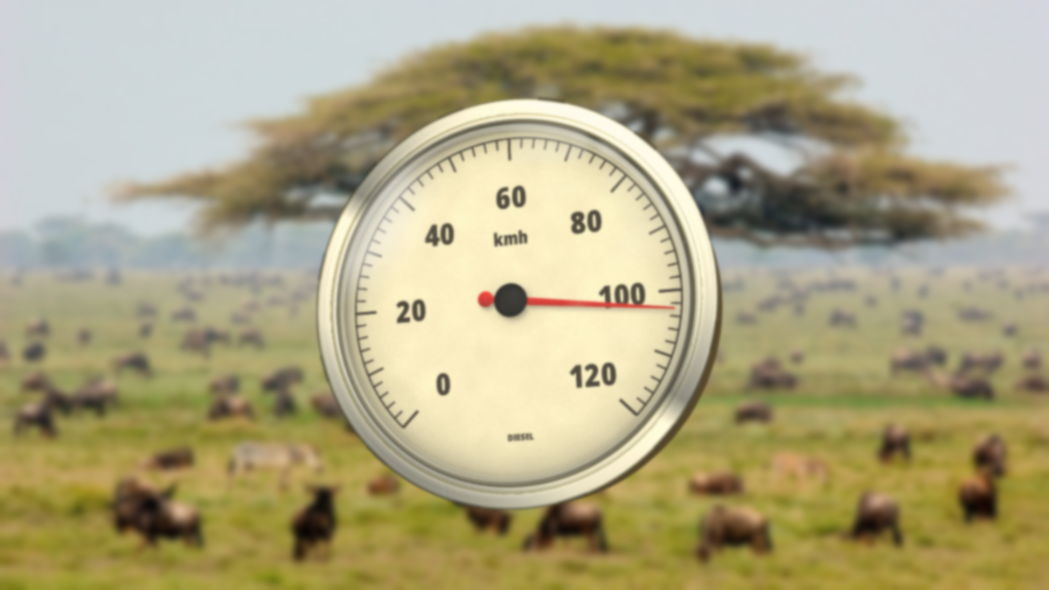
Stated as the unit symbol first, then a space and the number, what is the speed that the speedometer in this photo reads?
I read km/h 103
